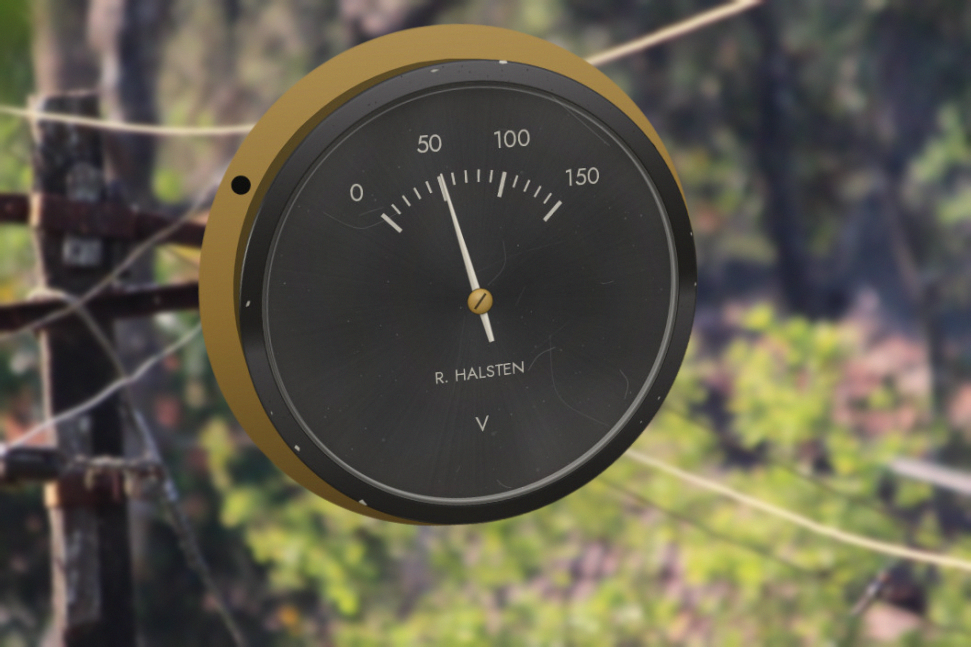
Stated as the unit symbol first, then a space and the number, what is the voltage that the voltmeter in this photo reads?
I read V 50
